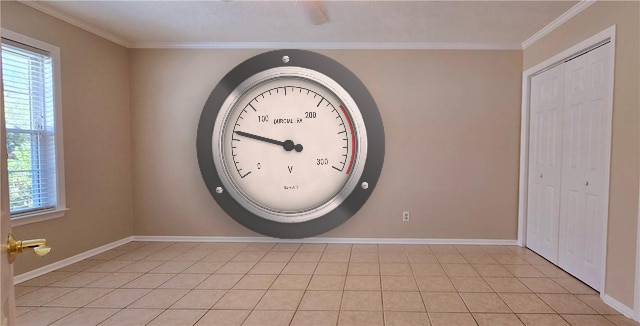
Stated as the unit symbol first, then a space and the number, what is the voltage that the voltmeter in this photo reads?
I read V 60
